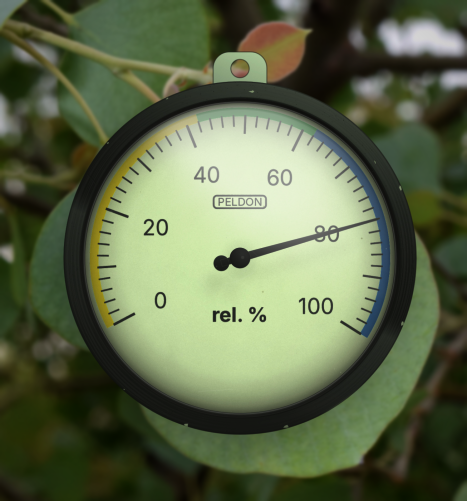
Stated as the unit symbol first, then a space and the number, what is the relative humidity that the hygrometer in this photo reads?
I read % 80
